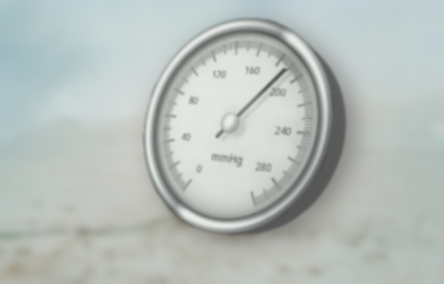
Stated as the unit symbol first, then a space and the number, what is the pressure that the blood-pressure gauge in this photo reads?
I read mmHg 190
